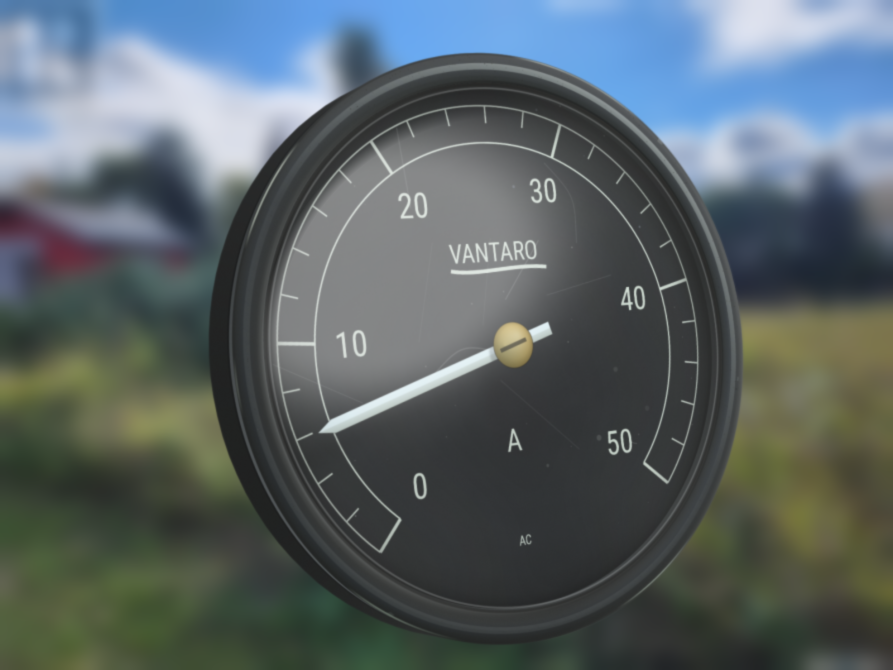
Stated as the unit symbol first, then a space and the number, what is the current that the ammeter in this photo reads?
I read A 6
